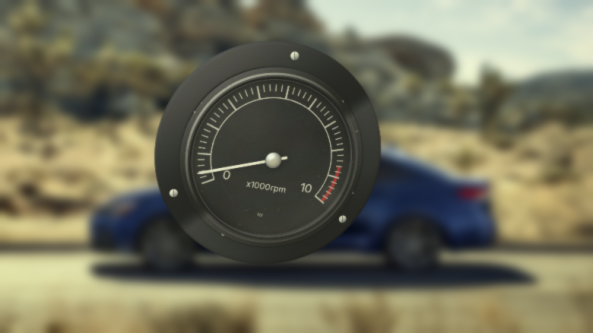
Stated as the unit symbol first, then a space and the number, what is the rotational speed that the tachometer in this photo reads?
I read rpm 400
